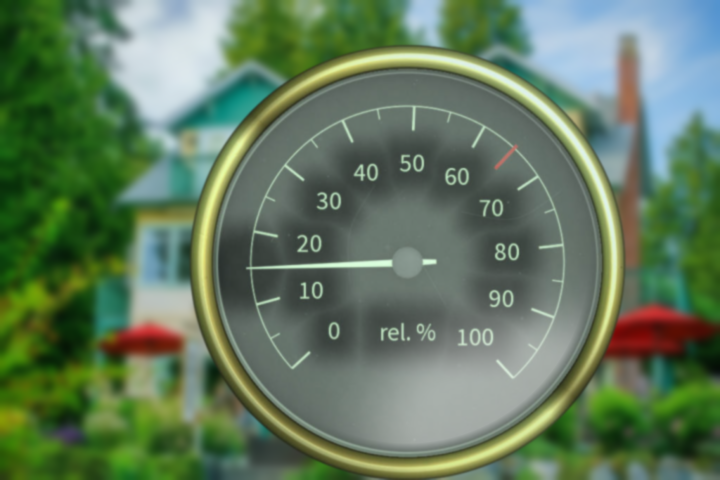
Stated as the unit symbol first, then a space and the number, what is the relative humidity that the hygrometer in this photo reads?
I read % 15
